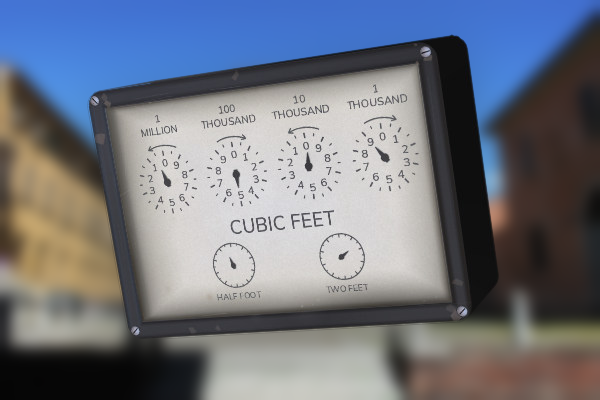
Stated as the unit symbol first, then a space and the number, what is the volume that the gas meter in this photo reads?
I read ft³ 49900
